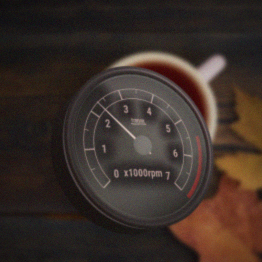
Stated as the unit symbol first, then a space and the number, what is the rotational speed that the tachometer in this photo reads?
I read rpm 2250
